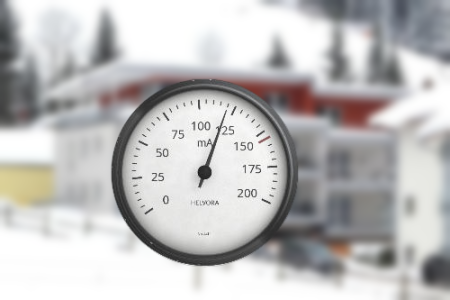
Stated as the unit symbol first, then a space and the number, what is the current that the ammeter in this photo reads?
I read mA 120
